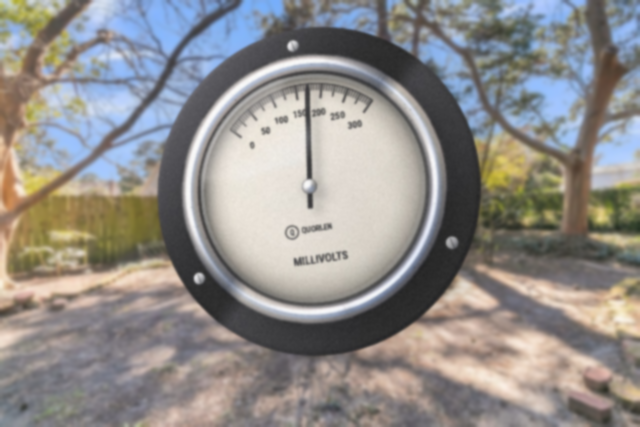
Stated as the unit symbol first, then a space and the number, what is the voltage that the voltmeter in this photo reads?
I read mV 175
